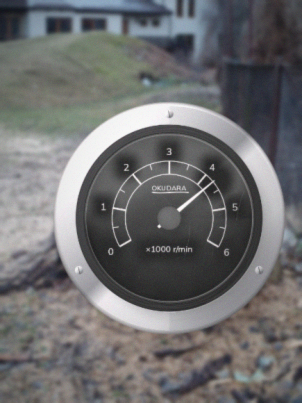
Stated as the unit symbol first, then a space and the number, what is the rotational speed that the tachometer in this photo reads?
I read rpm 4250
